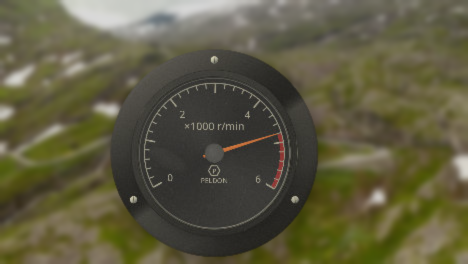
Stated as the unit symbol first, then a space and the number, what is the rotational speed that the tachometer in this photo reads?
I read rpm 4800
